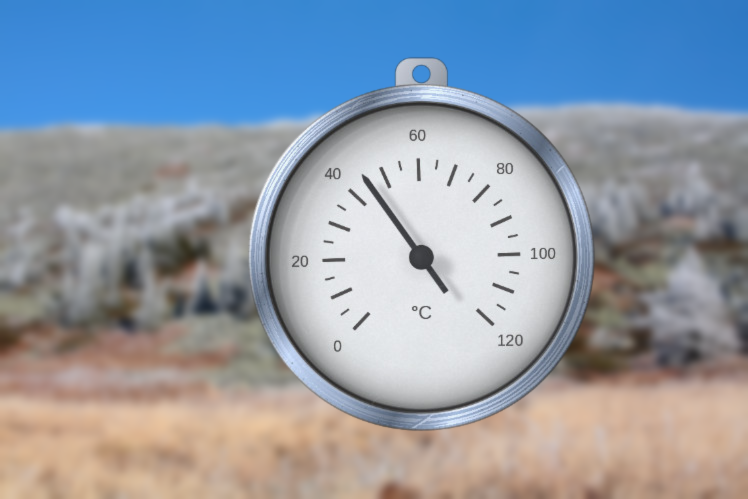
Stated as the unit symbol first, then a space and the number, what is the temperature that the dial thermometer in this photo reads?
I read °C 45
